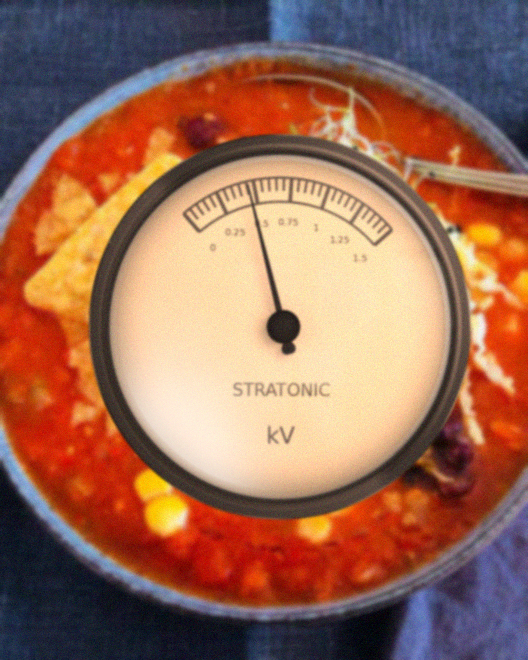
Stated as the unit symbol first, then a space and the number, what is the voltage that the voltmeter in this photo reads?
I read kV 0.45
